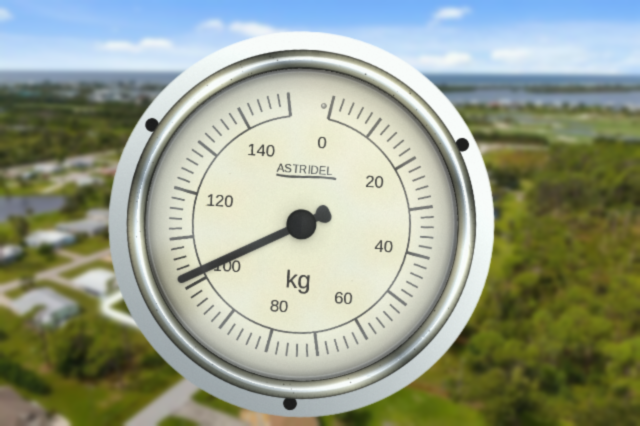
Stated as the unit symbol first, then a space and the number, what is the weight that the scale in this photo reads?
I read kg 102
